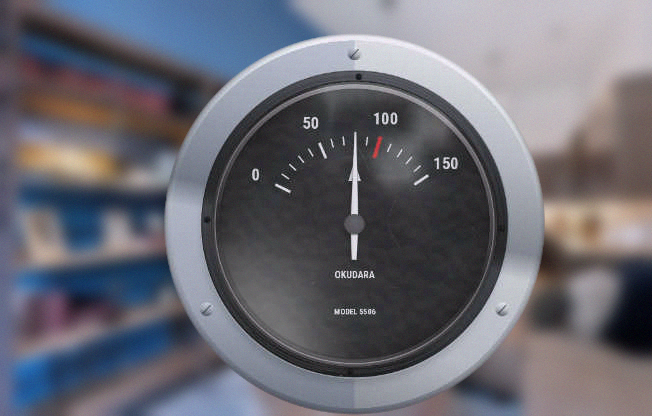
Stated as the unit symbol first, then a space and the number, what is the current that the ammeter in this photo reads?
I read A 80
